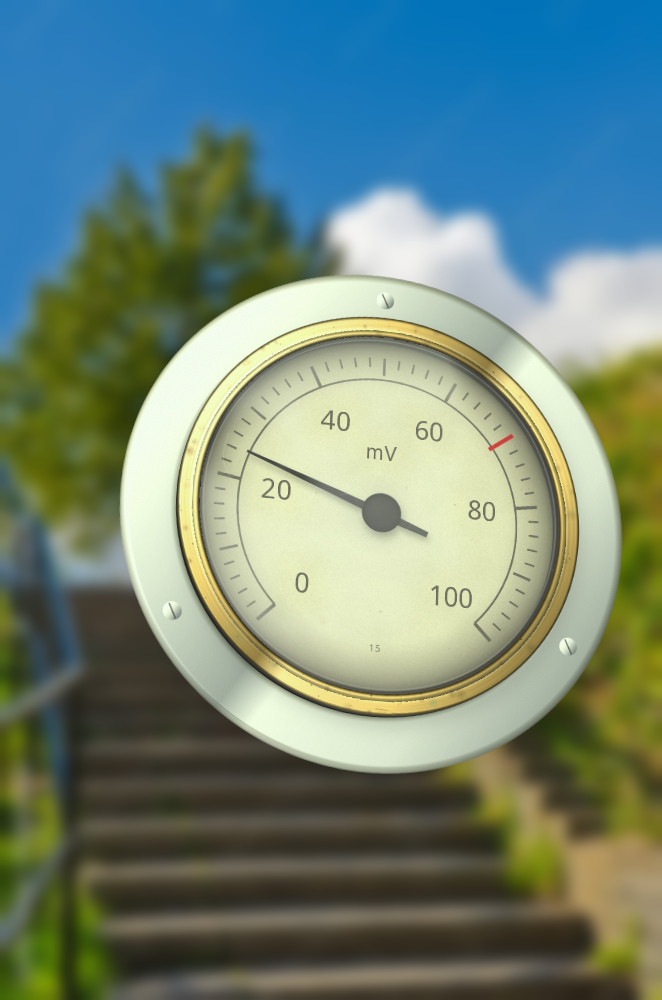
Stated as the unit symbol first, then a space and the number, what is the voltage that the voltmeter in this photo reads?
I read mV 24
